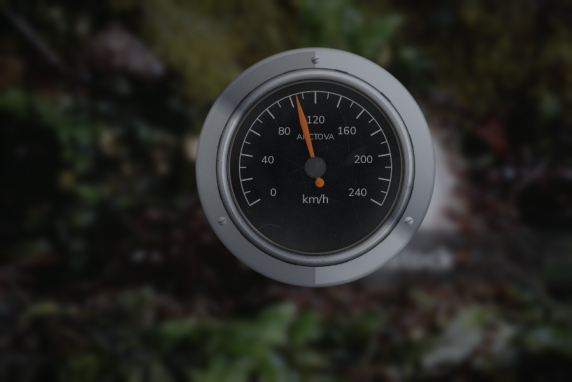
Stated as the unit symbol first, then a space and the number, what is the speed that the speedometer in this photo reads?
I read km/h 105
